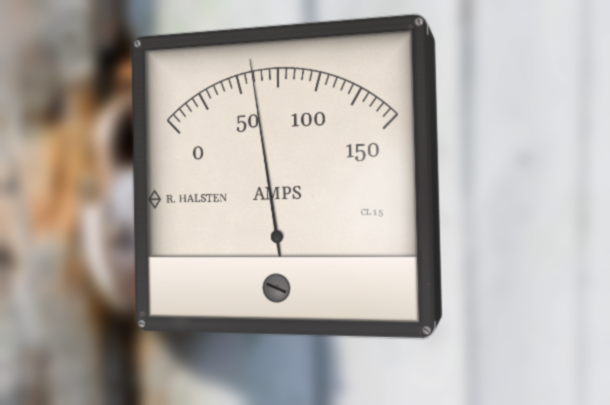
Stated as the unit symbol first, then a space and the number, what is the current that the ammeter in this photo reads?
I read A 60
